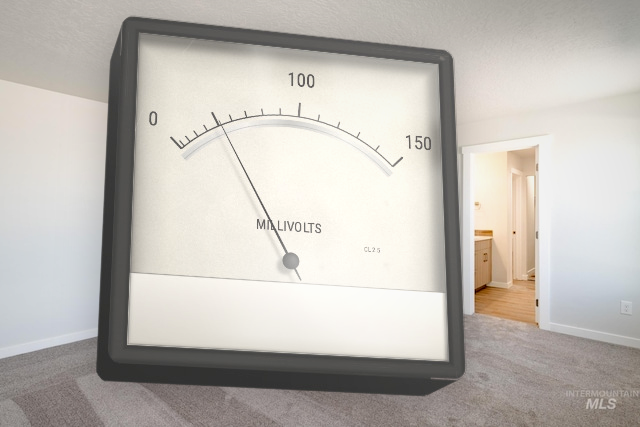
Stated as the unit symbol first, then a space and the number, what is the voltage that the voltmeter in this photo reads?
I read mV 50
